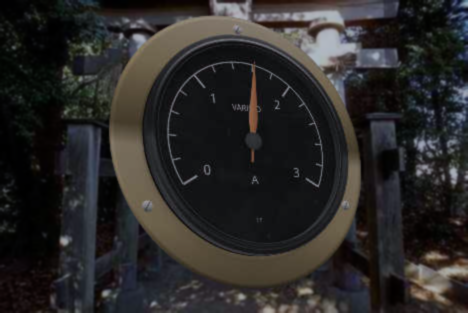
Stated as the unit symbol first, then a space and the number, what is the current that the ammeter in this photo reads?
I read A 1.6
